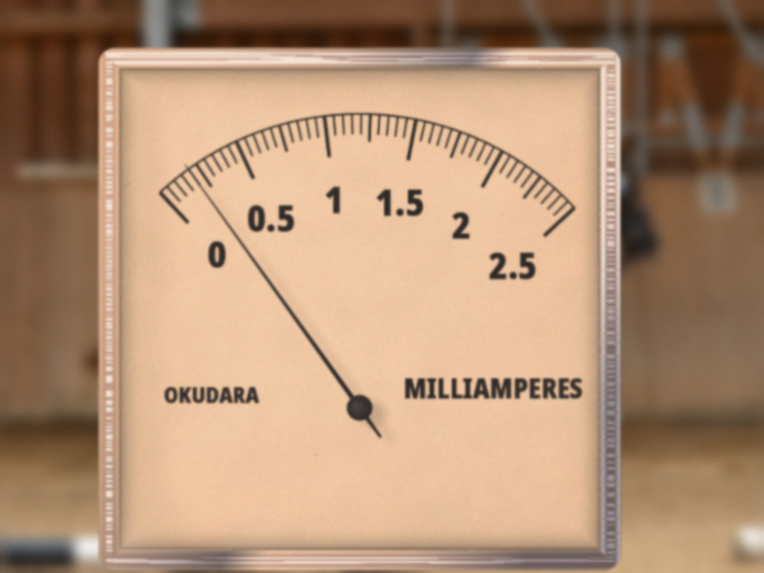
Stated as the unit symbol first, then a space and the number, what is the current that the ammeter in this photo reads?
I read mA 0.2
